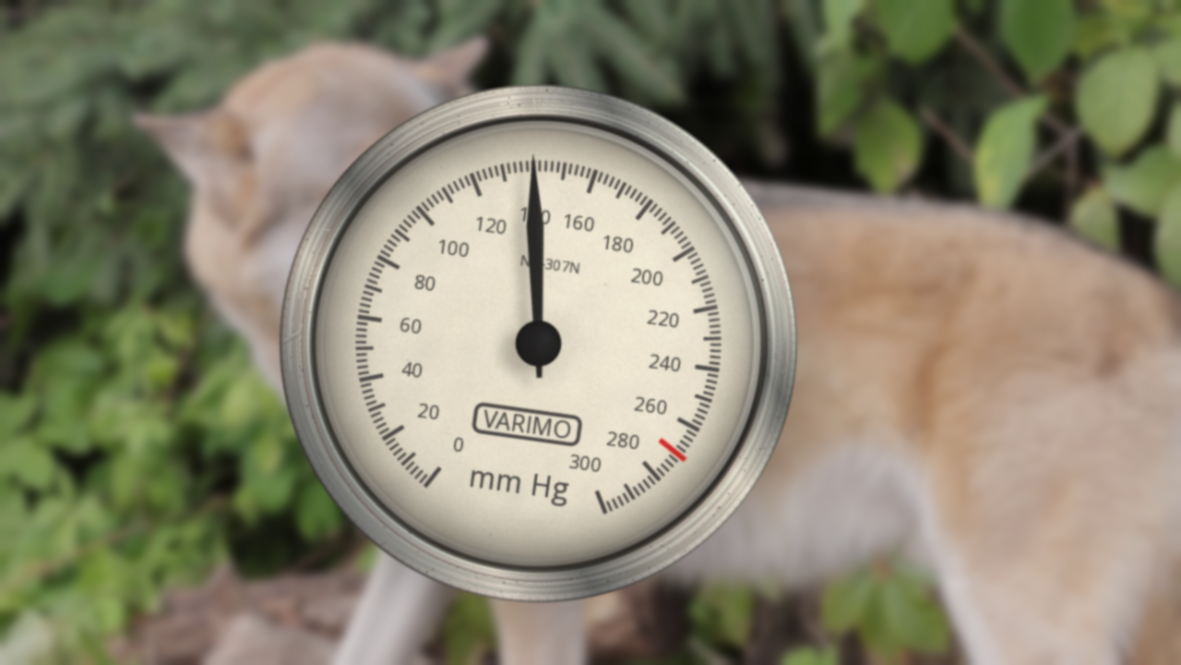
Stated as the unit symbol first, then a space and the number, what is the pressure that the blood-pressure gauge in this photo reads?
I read mmHg 140
